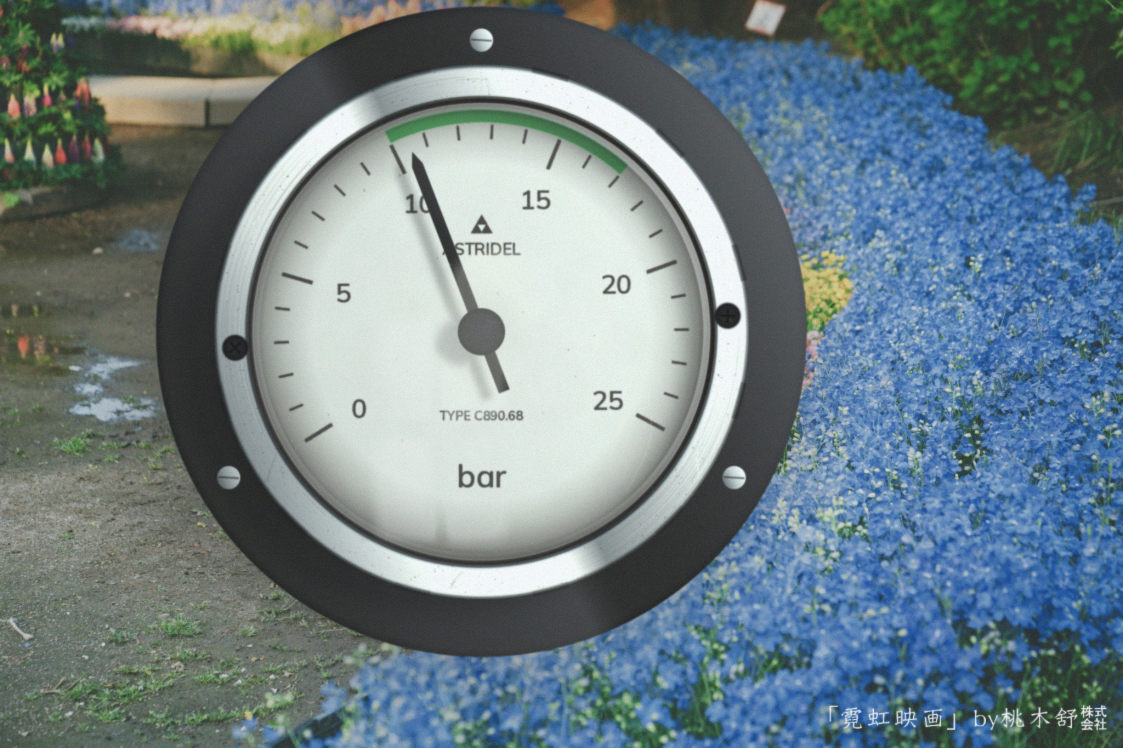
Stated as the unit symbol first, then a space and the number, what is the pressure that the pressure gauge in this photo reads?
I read bar 10.5
